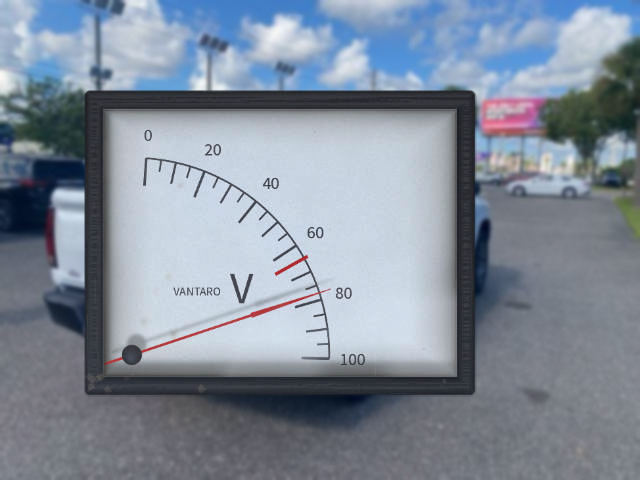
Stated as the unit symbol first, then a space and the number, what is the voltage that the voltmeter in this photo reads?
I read V 77.5
